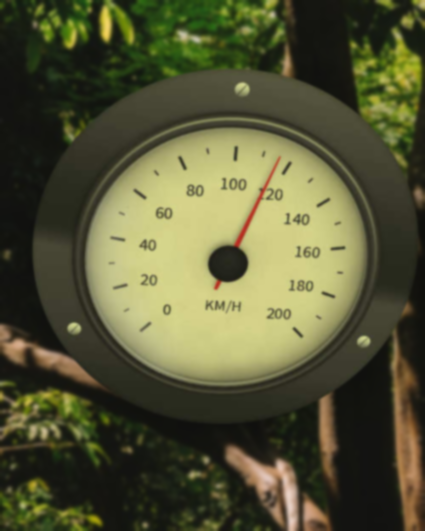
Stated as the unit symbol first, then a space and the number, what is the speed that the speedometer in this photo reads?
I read km/h 115
